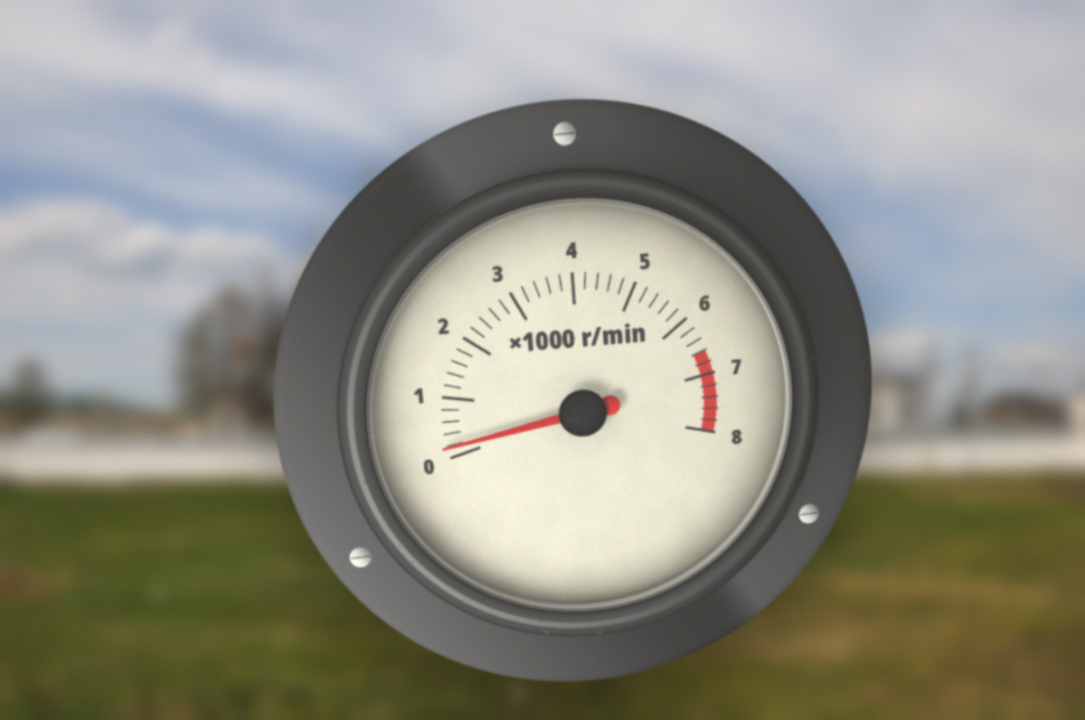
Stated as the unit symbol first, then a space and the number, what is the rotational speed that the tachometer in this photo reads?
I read rpm 200
